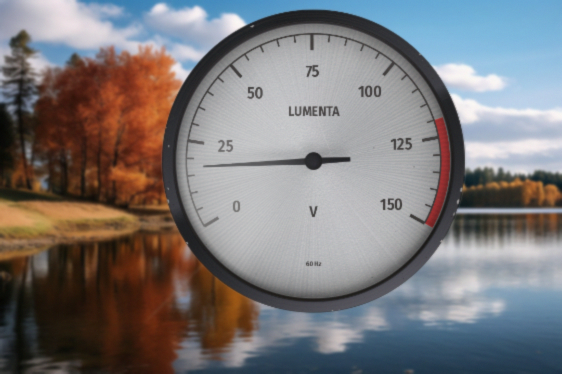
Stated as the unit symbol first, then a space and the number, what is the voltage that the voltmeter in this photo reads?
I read V 17.5
